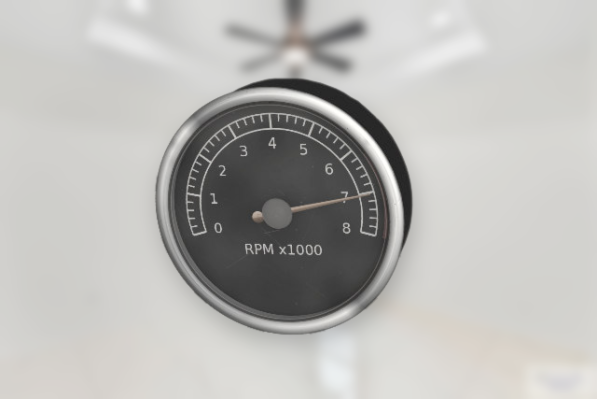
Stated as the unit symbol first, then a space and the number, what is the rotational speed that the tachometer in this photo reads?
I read rpm 7000
